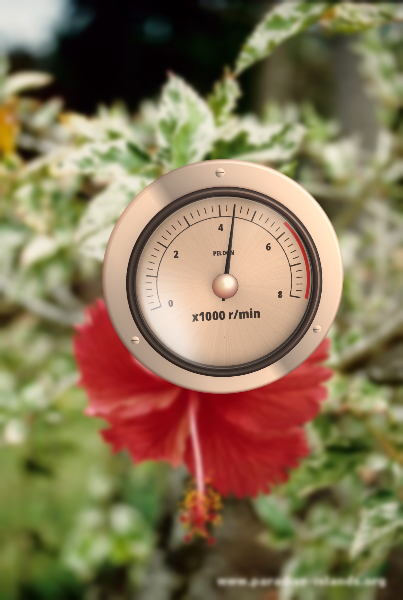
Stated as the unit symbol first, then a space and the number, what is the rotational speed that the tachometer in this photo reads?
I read rpm 4400
